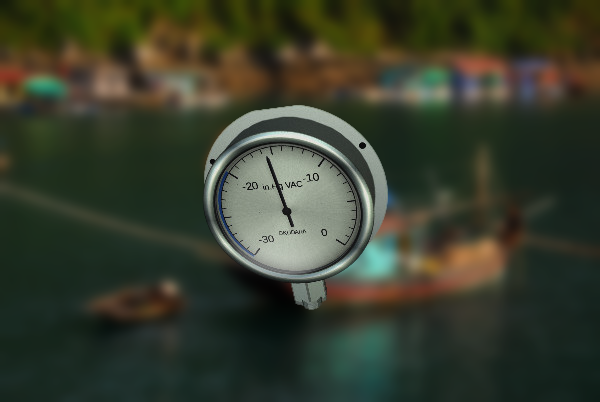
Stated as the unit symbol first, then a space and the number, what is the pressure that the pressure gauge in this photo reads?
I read inHg -15.5
